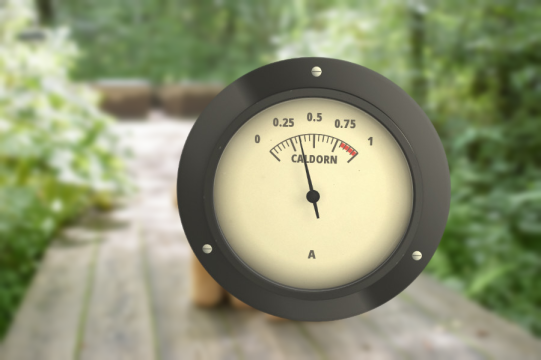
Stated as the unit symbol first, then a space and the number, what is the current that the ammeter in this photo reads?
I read A 0.35
